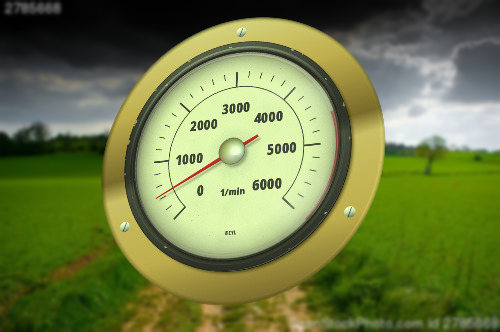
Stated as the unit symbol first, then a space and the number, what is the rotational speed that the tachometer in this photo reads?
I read rpm 400
